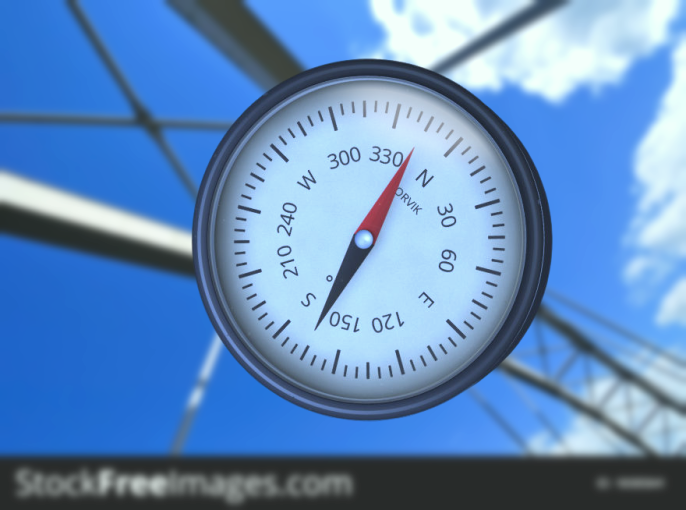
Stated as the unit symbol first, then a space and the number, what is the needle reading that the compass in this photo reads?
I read ° 345
